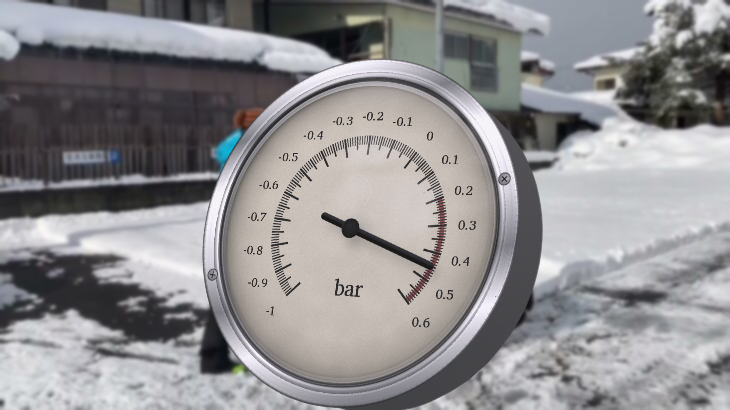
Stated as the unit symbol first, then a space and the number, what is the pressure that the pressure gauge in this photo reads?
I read bar 0.45
